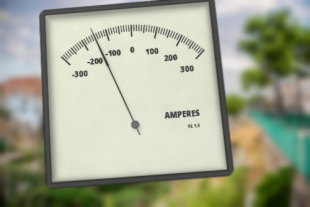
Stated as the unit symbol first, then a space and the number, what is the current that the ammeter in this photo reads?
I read A -150
